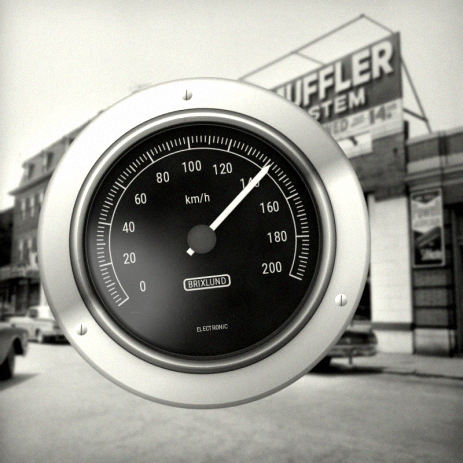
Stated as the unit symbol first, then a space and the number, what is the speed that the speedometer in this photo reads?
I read km/h 142
